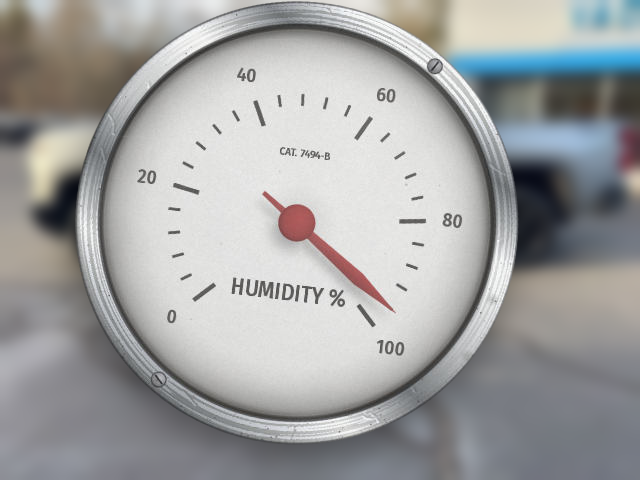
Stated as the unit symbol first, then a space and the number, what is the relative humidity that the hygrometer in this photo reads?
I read % 96
